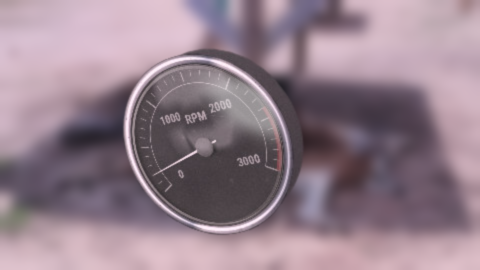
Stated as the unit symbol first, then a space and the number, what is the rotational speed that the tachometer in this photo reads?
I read rpm 200
